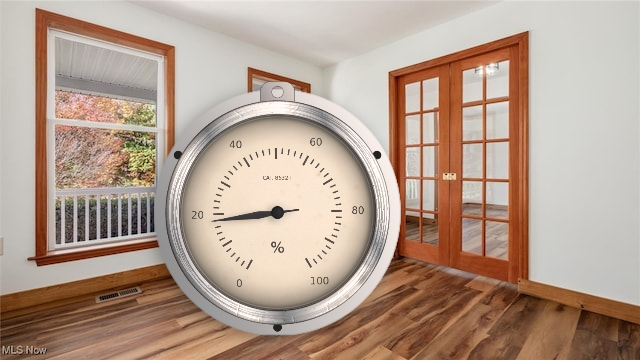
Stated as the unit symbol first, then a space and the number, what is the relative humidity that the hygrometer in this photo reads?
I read % 18
